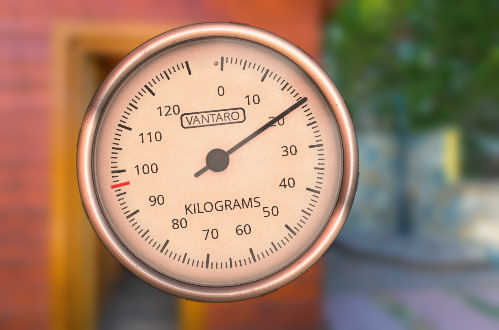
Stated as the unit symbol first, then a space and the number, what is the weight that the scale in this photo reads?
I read kg 20
